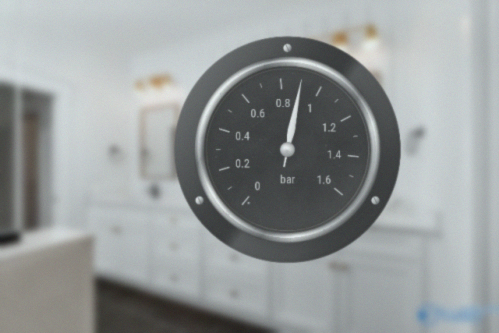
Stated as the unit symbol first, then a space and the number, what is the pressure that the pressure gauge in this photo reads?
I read bar 0.9
